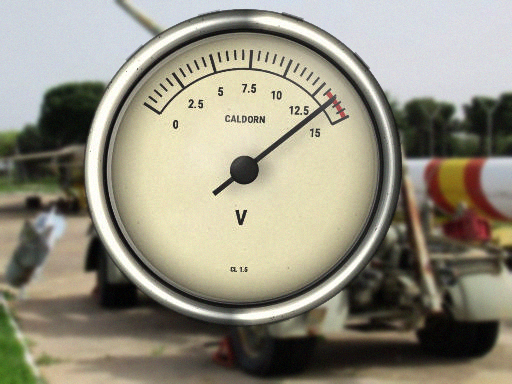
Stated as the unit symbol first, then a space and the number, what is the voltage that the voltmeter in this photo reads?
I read V 13.5
